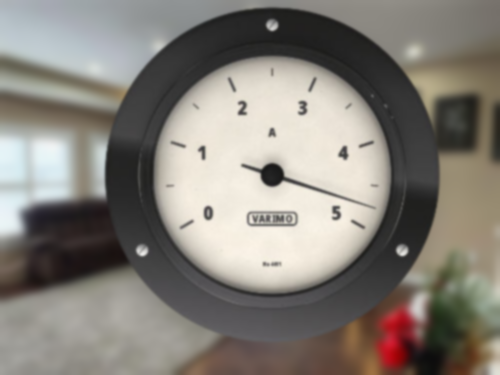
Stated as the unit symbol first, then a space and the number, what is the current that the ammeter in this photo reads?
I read A 4.75
